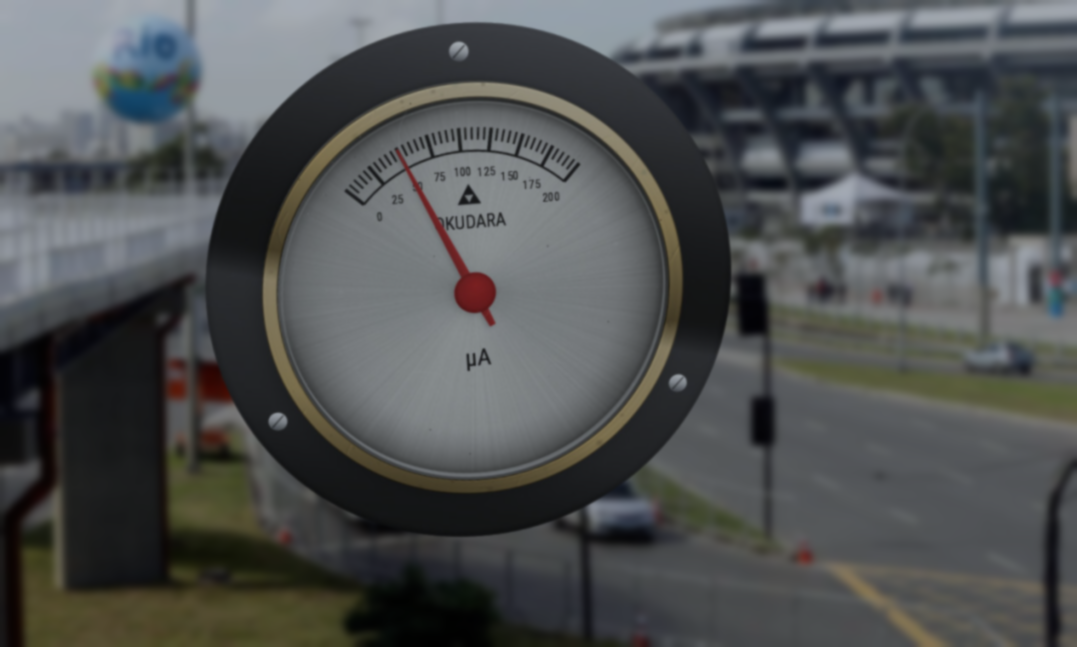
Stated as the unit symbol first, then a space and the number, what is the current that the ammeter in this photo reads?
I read µA 50
